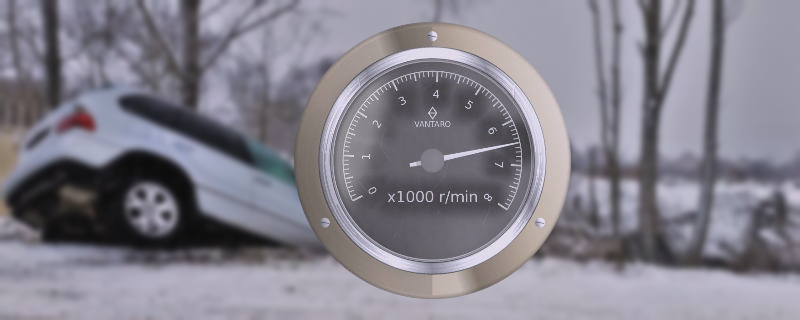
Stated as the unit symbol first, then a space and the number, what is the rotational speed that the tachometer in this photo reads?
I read rpm 6500
